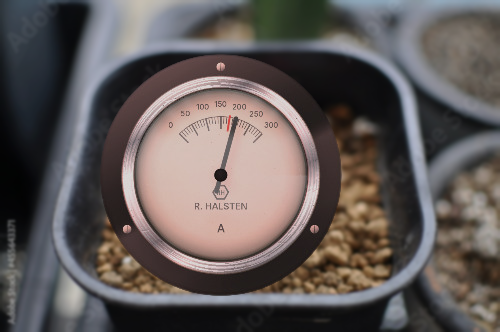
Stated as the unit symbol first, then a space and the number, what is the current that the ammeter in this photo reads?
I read A 200
